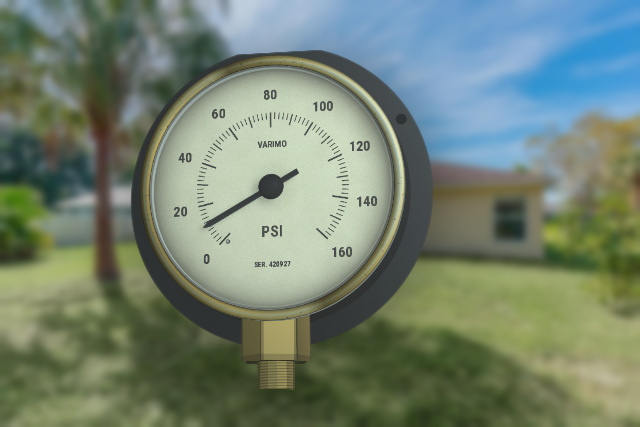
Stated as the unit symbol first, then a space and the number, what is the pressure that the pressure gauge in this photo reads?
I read psi 10
